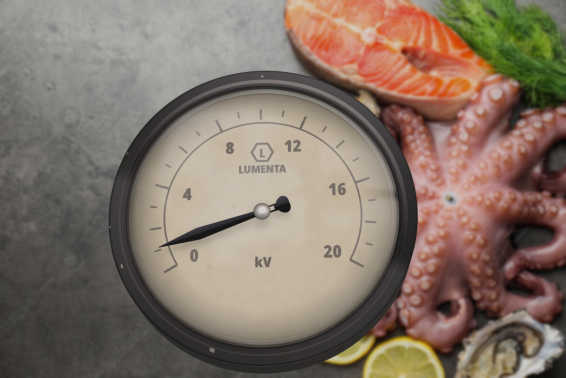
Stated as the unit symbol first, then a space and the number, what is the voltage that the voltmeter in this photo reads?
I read kV 1
